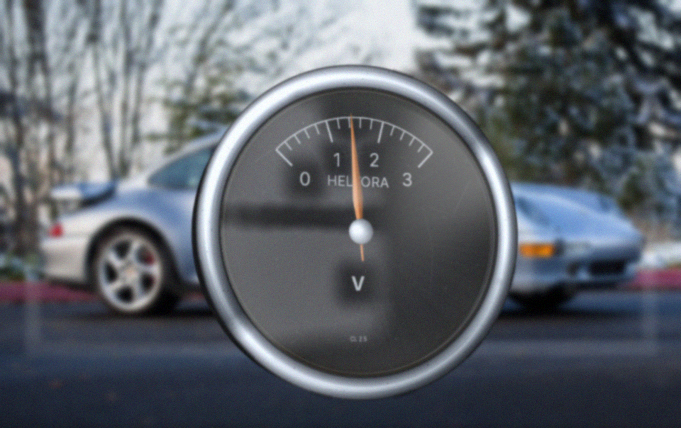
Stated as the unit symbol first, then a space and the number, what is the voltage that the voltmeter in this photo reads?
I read V 1.4
